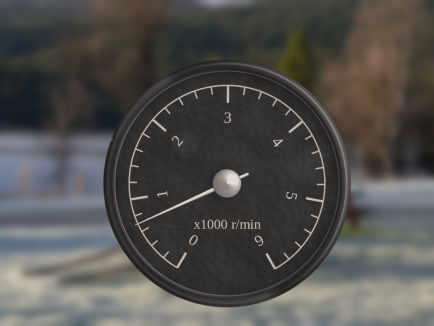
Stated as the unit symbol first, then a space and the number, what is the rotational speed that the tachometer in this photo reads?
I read rpm 700
